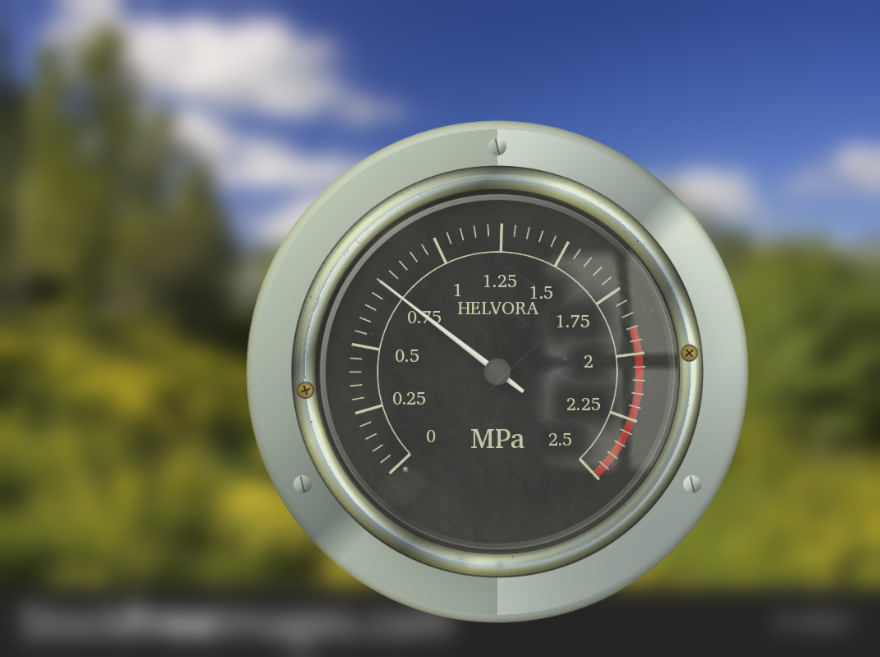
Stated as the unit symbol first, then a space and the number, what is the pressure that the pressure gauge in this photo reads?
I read MPa 0.75
